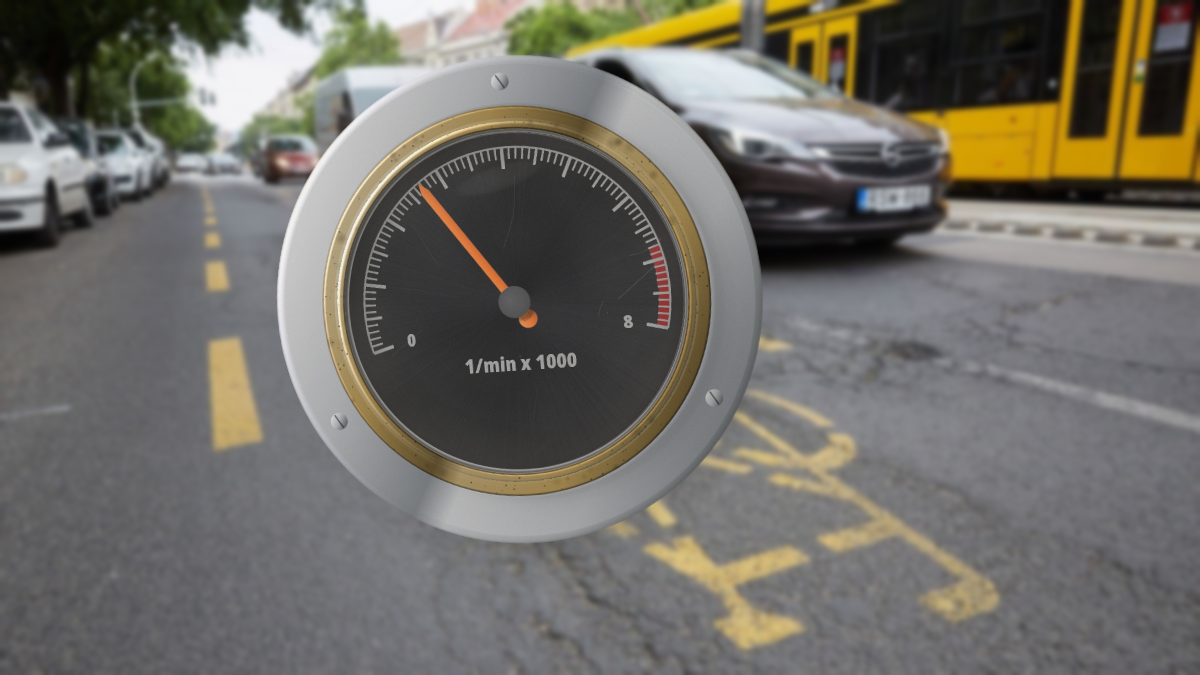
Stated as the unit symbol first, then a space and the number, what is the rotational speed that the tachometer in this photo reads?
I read rpm 2700
